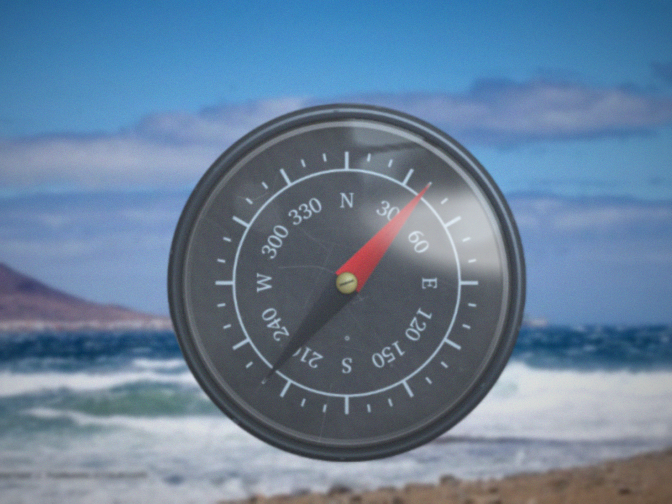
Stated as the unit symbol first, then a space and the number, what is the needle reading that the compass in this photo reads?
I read ° 40
